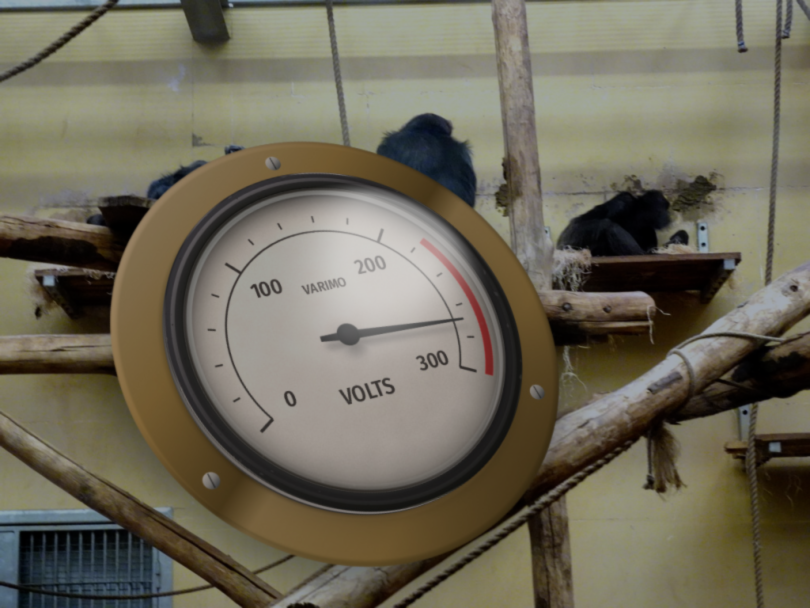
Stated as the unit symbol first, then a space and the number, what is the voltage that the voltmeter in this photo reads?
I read V 270
